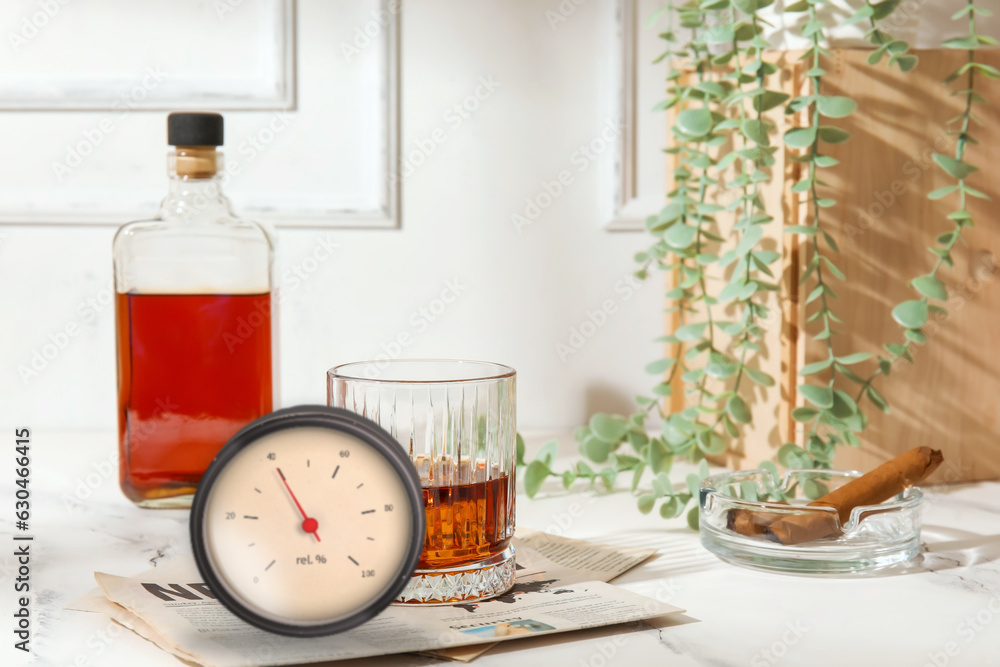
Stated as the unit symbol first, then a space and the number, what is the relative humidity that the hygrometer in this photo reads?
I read % 40
